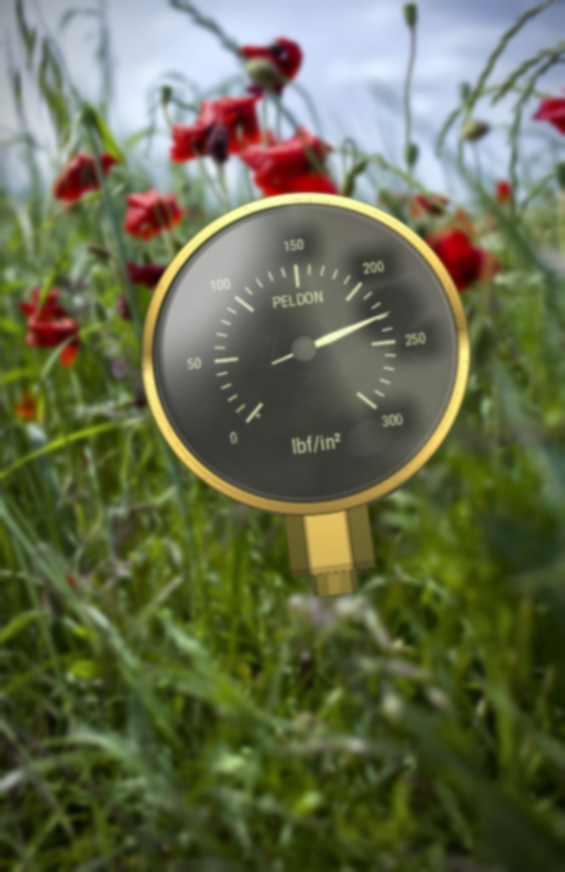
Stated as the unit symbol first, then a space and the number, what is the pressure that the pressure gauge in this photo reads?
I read psi 230
